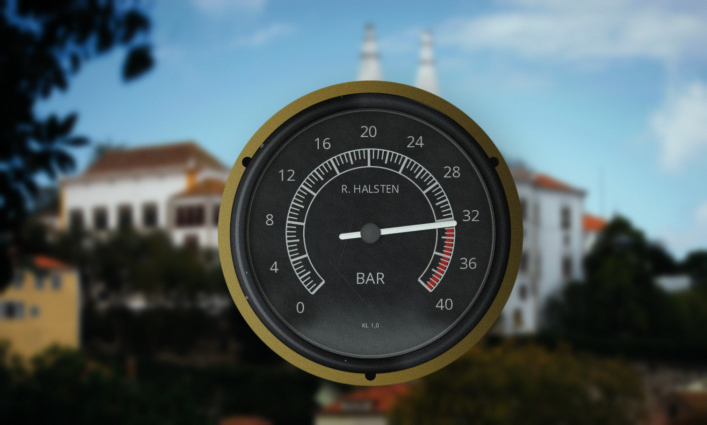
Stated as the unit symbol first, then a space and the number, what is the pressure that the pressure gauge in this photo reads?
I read bar 32.5
